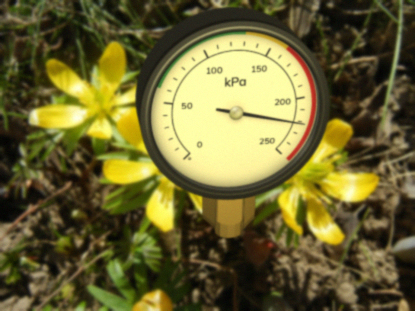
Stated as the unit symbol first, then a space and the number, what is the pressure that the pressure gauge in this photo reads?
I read kPa 220
